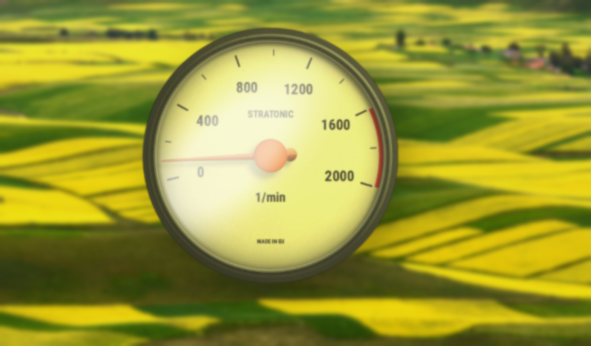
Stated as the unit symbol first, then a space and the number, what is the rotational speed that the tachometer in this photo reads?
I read rpm 100
